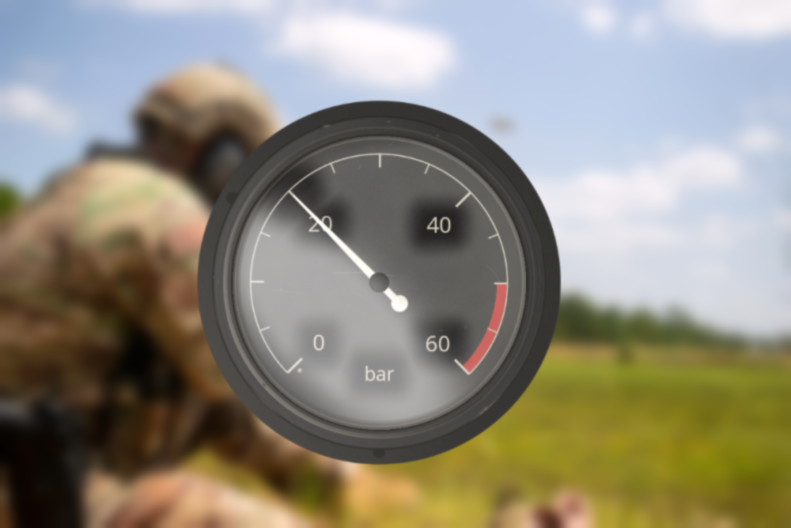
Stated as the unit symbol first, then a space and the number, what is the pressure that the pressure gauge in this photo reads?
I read bar 20
